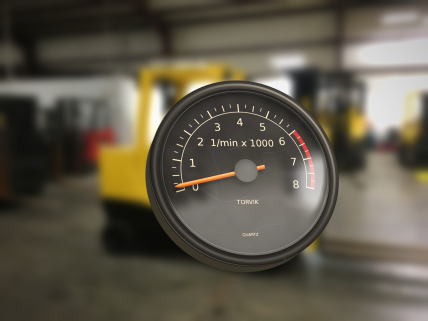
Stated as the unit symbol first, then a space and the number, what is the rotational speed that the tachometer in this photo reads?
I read rpm 125
